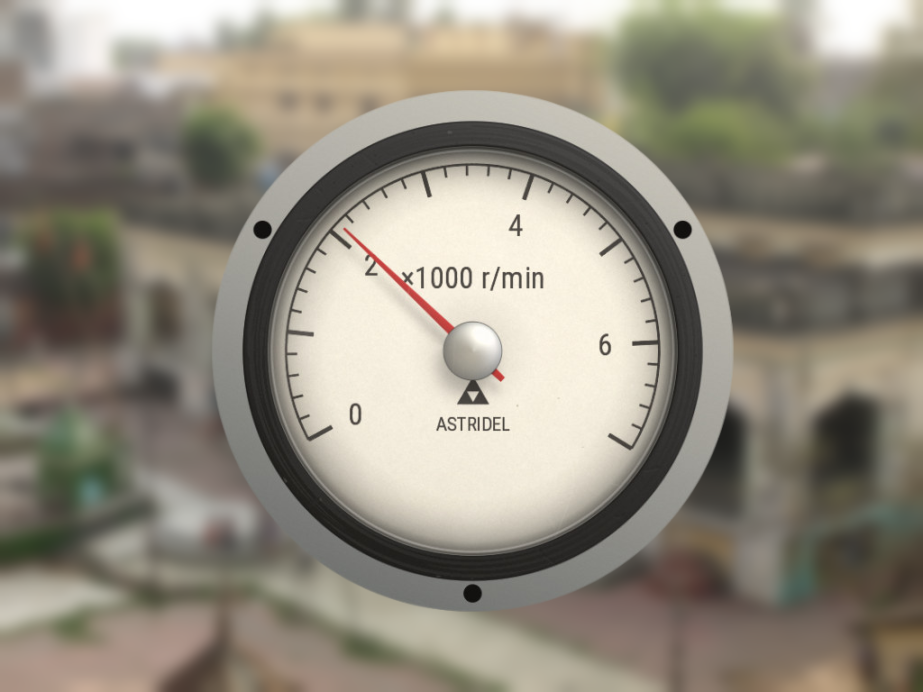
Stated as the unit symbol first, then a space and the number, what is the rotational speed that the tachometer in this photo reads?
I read rpm 2100
